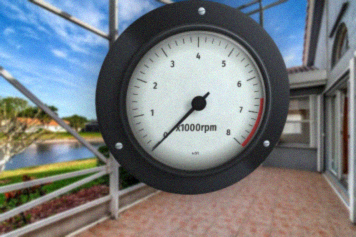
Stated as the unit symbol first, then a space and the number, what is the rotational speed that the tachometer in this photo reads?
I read rpm 0
